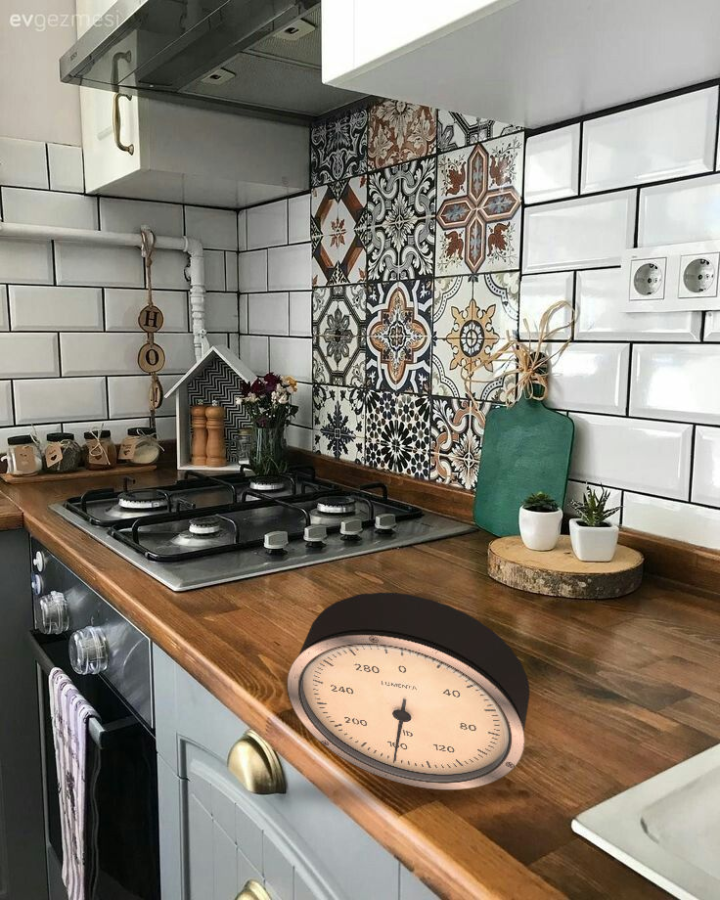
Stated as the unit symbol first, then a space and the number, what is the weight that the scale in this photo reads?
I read lb 160
